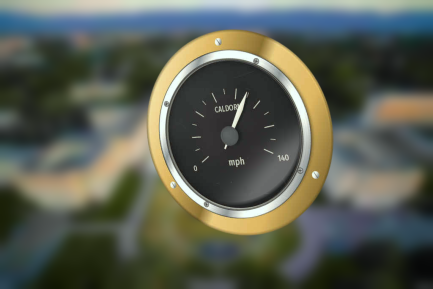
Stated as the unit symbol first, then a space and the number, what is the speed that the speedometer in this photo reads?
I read mph 90
